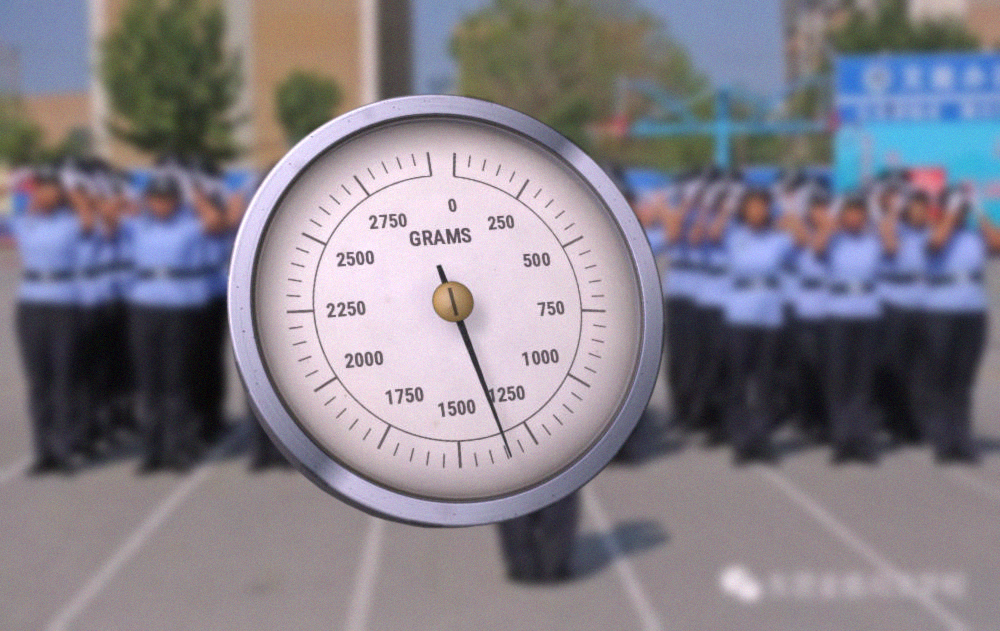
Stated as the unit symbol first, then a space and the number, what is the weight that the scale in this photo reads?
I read g 1350
